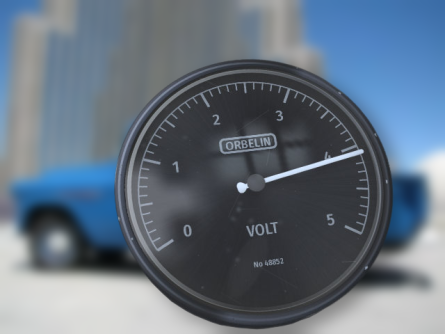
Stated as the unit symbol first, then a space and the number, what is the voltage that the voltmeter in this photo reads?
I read V 4.1
